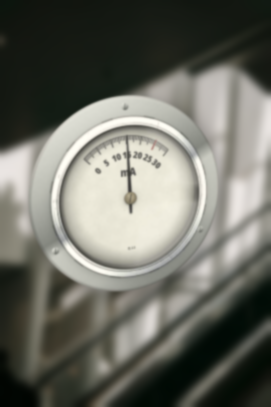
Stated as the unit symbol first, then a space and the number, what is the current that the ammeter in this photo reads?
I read mA 15
